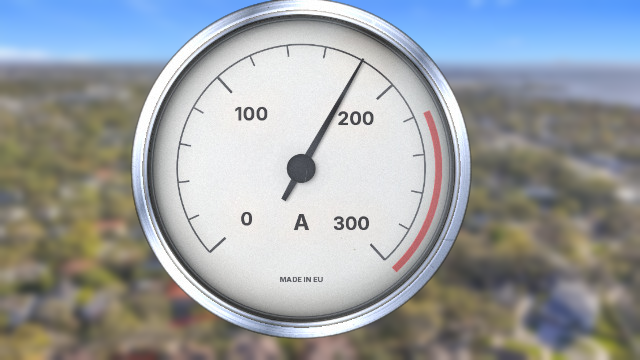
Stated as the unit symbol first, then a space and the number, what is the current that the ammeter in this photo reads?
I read A 180
